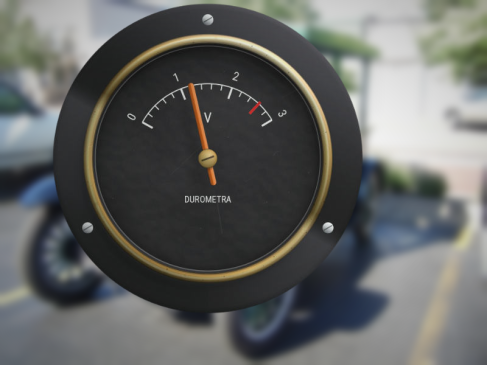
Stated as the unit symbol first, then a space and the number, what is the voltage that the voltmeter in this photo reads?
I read V 1.2
